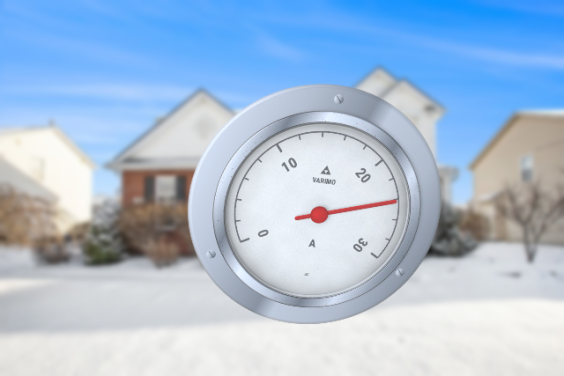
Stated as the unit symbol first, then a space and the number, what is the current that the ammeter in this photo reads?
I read A 24
